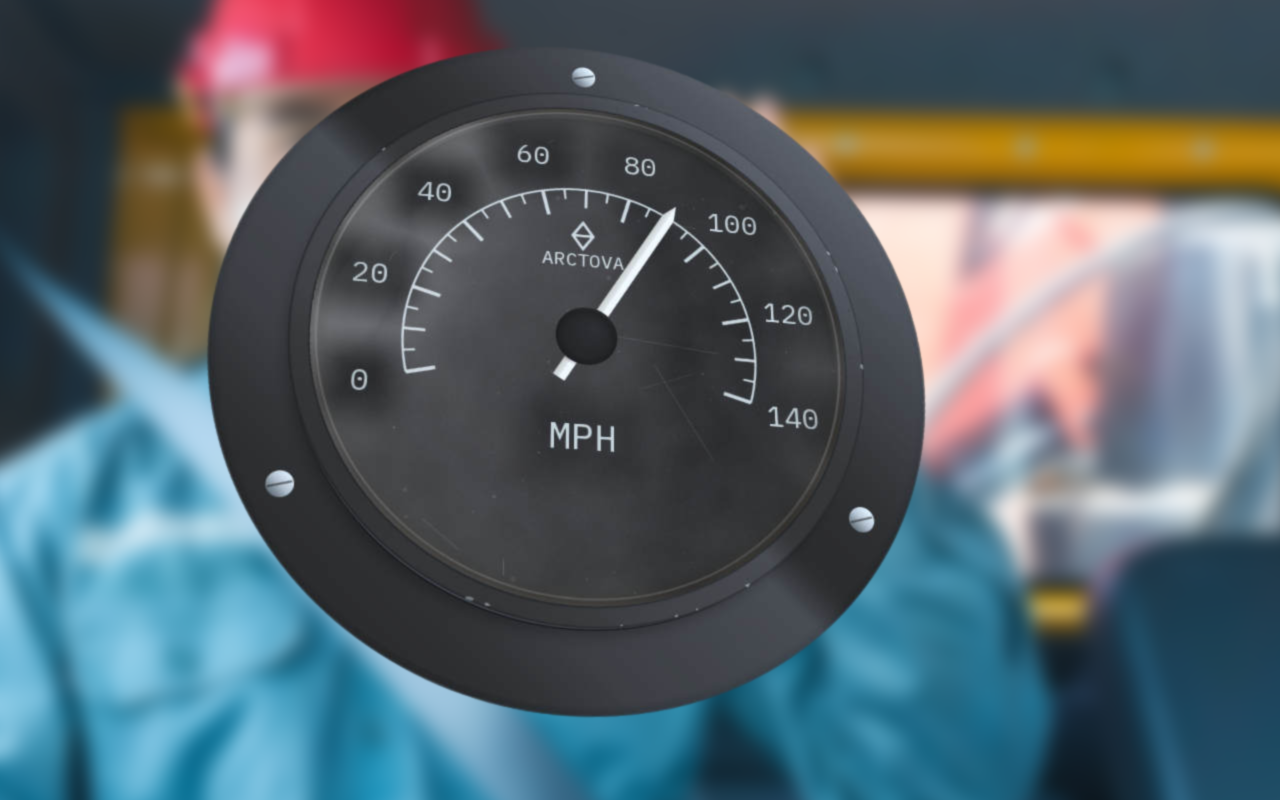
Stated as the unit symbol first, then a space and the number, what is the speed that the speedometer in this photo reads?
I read mph 90
